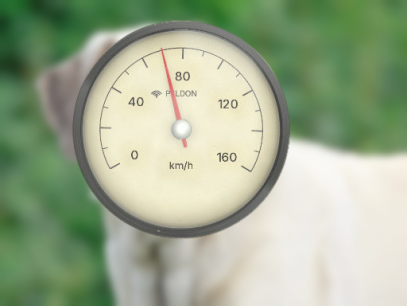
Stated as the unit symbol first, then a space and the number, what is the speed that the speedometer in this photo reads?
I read km/h 70
